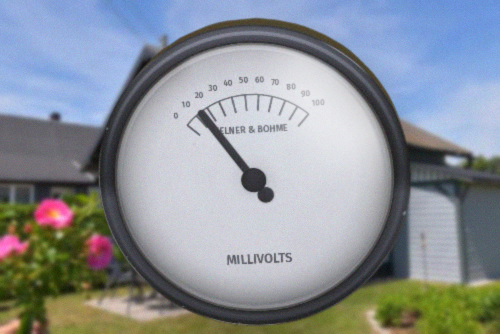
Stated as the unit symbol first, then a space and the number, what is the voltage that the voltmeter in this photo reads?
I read mV 15
